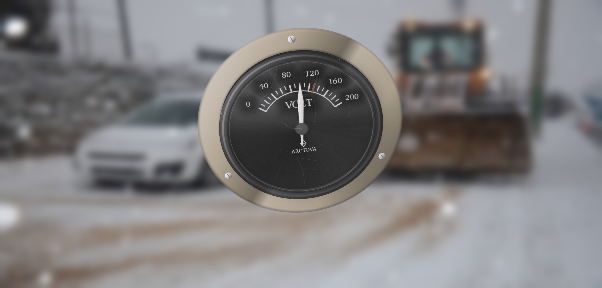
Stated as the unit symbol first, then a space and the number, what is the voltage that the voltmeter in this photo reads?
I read V 100
